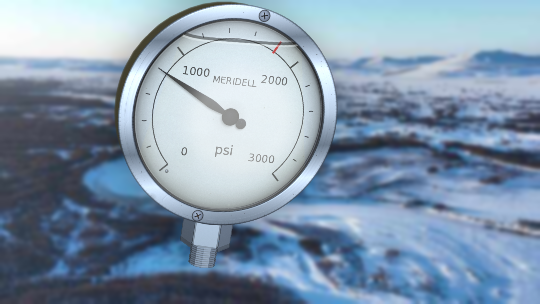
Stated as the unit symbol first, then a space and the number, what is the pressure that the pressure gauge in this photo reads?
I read psi 800
